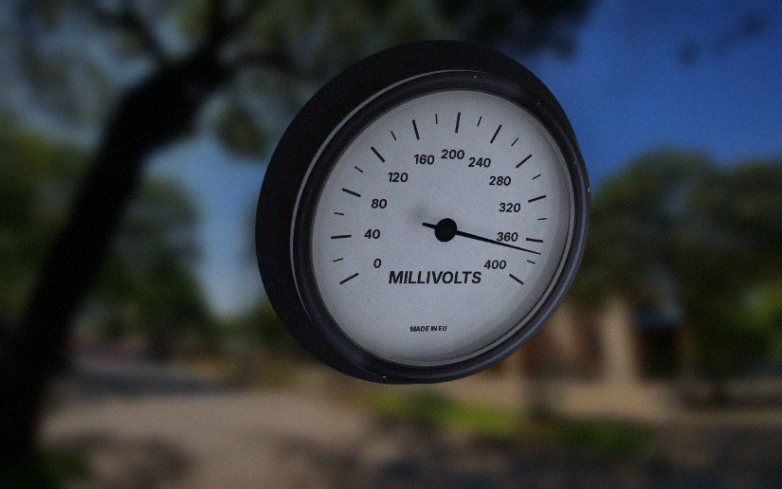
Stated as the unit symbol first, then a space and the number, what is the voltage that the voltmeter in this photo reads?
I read mV 370
